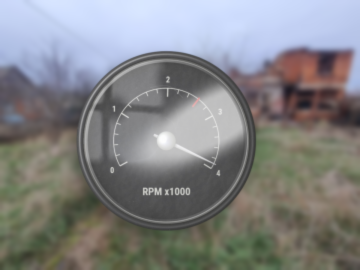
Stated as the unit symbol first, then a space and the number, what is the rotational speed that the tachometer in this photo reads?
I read rpm 3900
